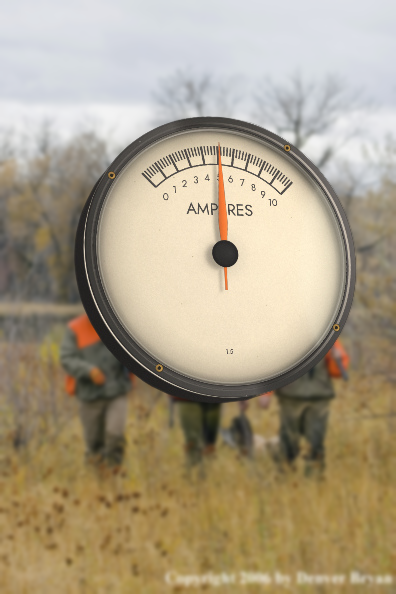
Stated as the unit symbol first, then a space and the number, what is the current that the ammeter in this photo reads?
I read A 5
